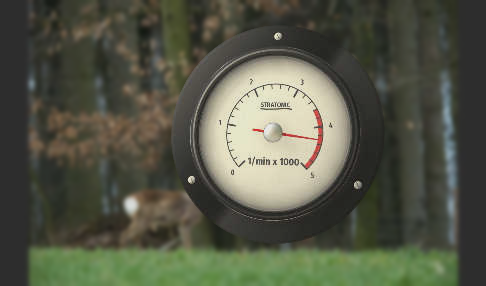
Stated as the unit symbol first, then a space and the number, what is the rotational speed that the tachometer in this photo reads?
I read rpm 4300
